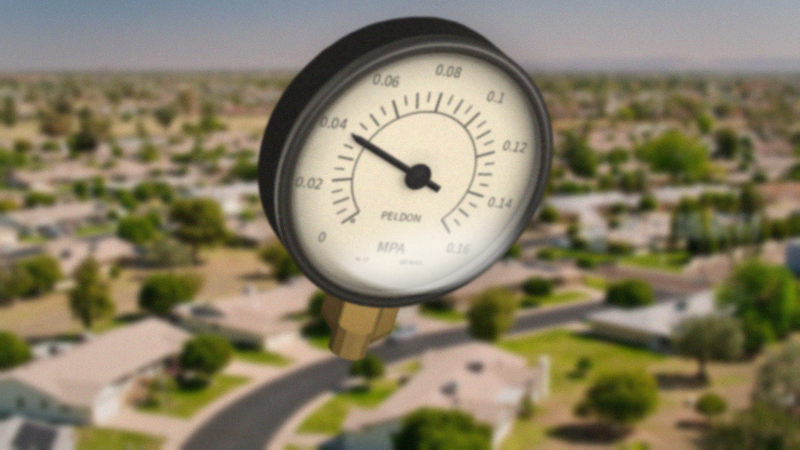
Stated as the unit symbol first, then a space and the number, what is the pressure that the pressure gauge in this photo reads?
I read MPa 0.04
